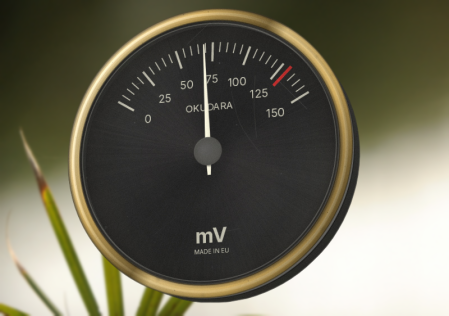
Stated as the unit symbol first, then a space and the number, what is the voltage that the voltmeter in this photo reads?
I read mV 70
